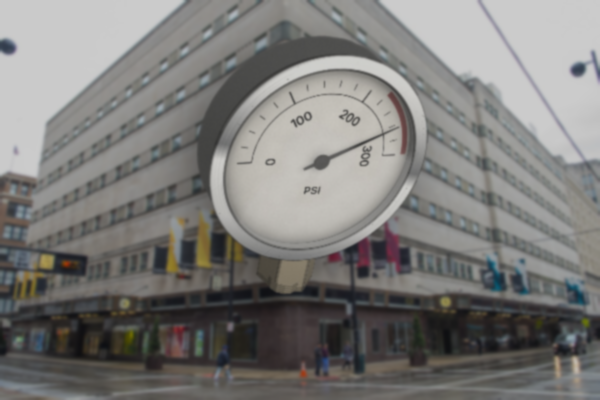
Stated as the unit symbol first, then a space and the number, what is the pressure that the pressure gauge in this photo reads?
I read psi 260
